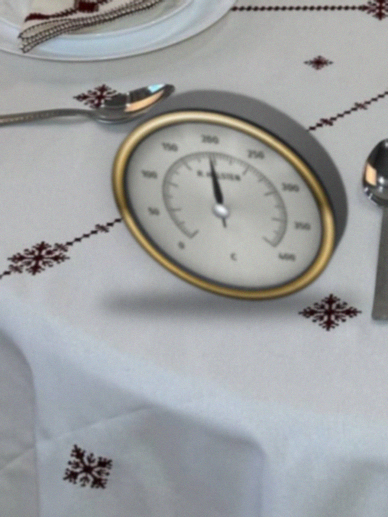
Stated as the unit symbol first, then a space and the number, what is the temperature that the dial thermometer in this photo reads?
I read °C 200
